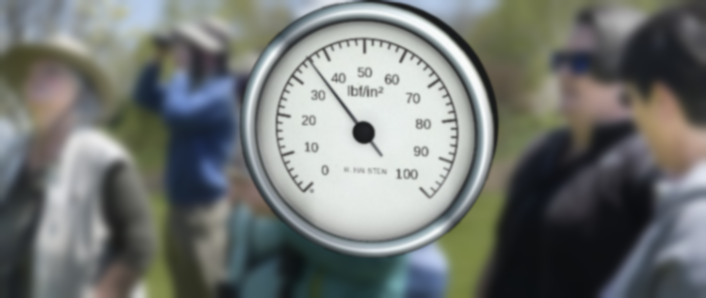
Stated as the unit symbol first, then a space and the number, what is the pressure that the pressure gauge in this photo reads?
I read psi 36
